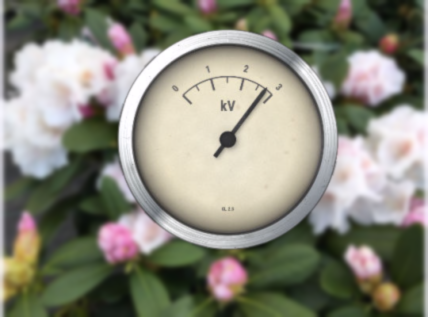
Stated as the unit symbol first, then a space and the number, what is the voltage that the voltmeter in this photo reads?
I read kV 2.75
